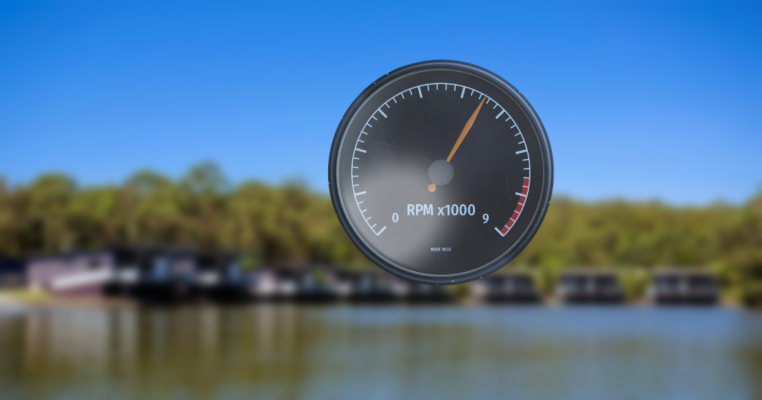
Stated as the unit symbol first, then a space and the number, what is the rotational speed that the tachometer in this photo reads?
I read rpm 5500
